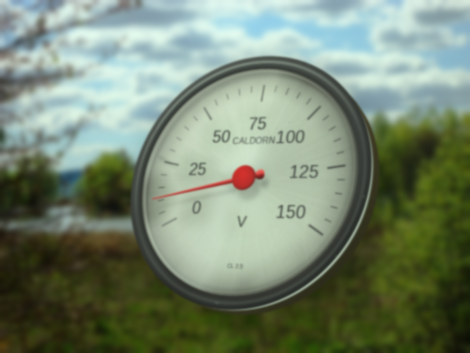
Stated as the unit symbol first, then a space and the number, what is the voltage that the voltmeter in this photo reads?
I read V 10
